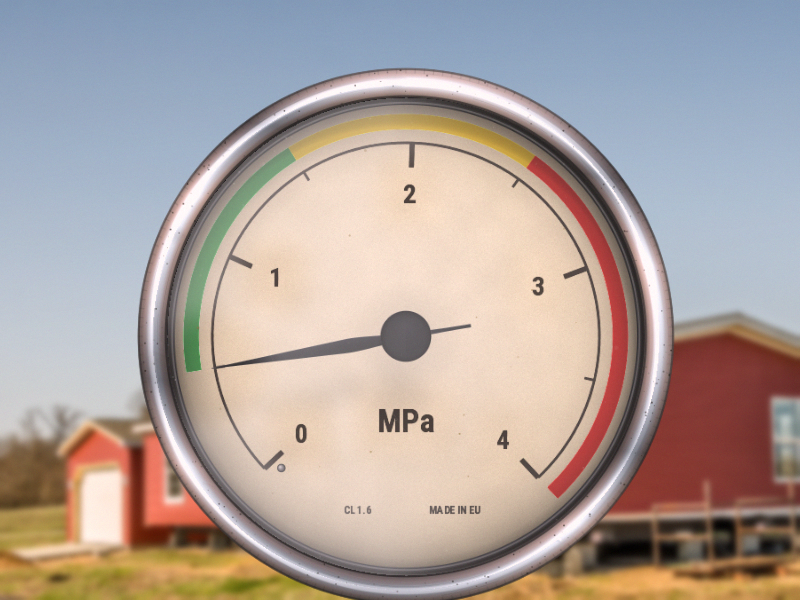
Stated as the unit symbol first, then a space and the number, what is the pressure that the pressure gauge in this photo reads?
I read MPa 0.5
